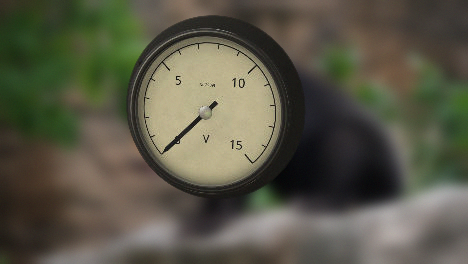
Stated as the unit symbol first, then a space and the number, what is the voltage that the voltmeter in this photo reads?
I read V 0
